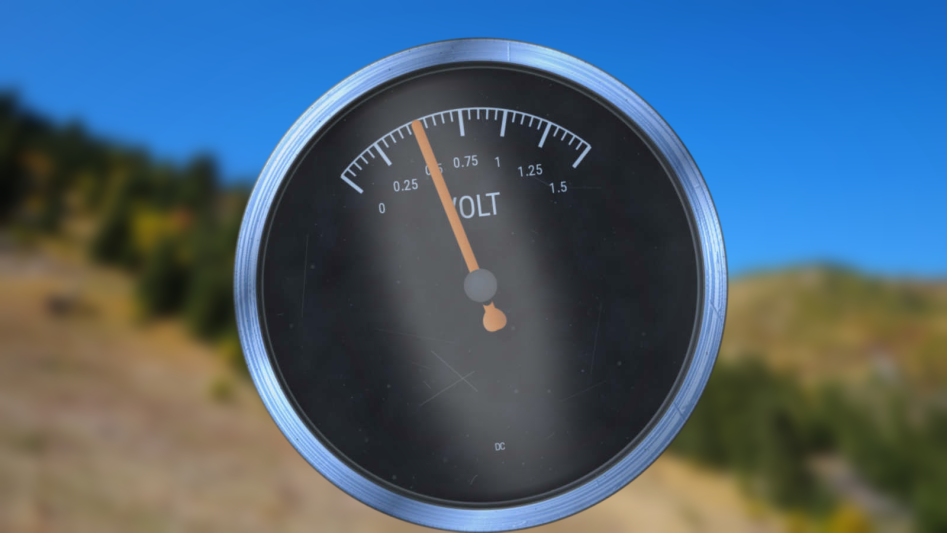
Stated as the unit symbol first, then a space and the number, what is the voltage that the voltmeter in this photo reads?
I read V 0.5
